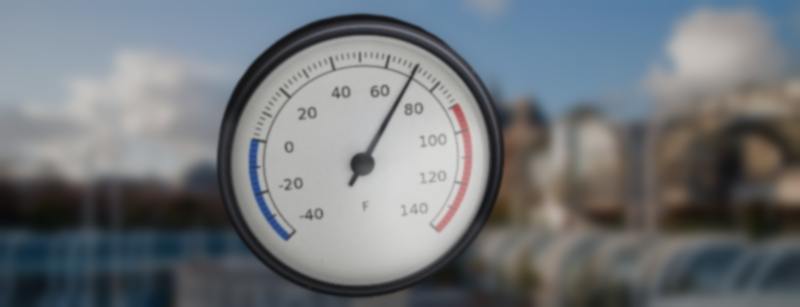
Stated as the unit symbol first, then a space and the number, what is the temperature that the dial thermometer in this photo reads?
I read °F 70
